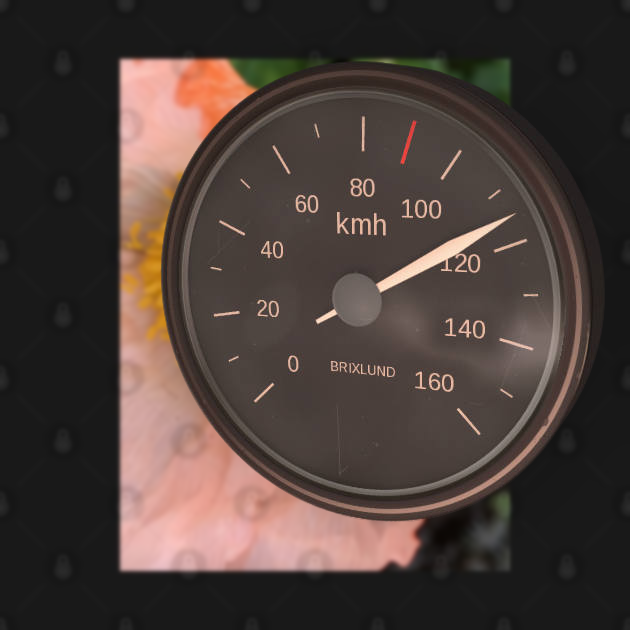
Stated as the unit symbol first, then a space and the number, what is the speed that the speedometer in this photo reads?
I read km/h 115
